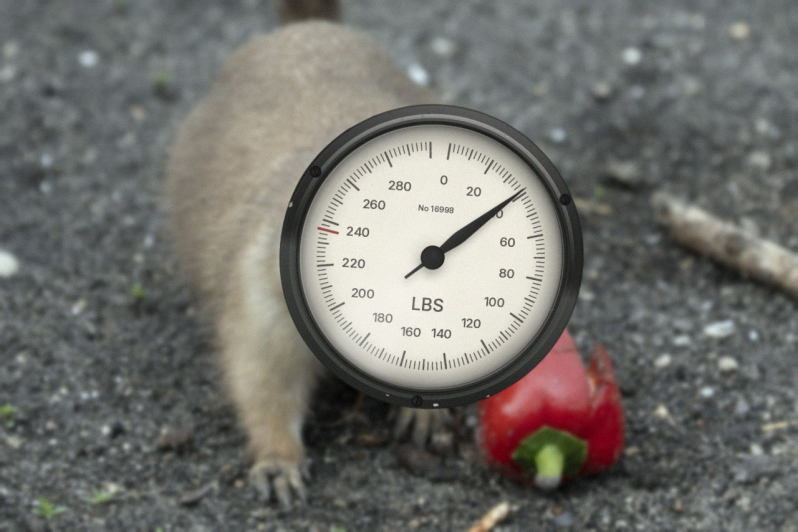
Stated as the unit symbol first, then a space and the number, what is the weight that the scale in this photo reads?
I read lb 38
